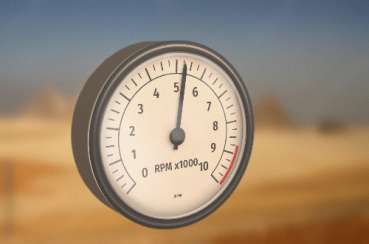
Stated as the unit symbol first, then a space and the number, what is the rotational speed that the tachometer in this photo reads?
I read rpm 5250
